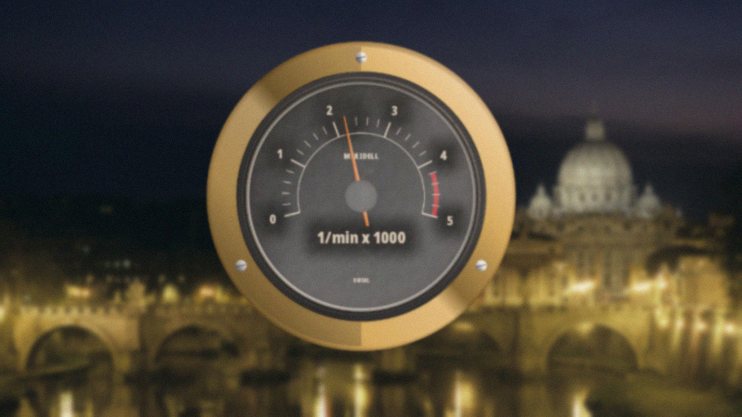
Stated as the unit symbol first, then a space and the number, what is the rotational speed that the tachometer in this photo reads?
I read rpm 2200
